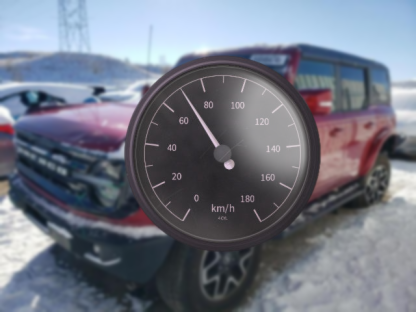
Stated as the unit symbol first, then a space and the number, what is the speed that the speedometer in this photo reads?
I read km/h 70
